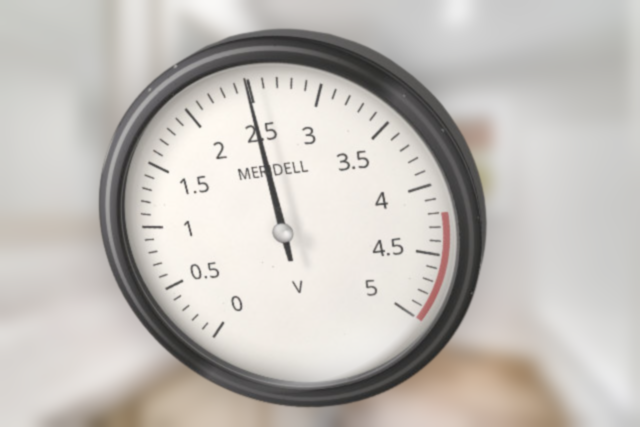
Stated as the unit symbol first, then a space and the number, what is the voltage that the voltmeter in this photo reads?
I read V 2.5
